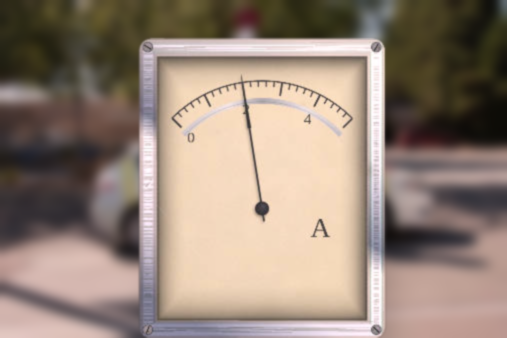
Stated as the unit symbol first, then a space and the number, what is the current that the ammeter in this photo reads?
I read A 2
